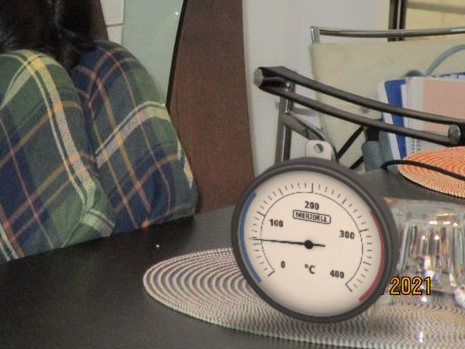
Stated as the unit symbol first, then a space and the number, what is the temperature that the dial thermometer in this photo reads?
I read °C 60
